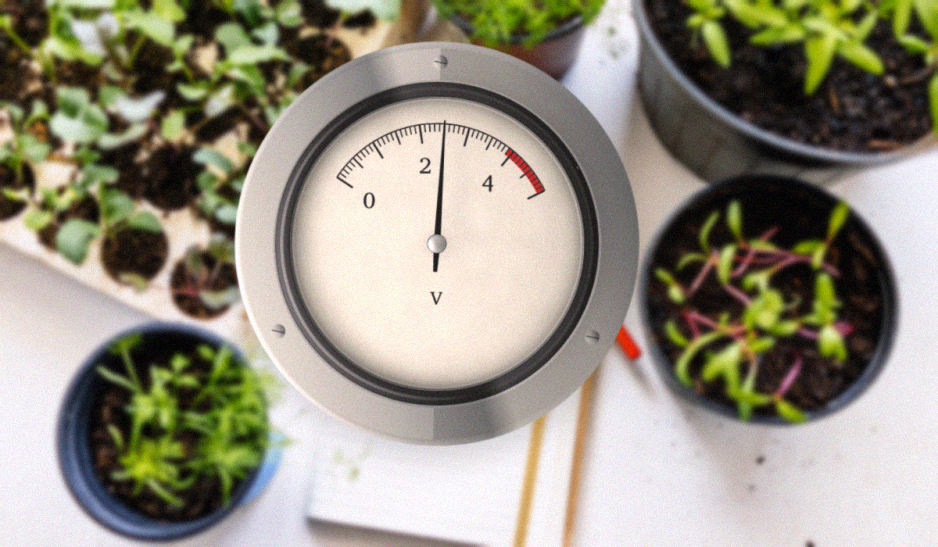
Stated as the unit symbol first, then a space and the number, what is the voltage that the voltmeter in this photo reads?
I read V 2.5
